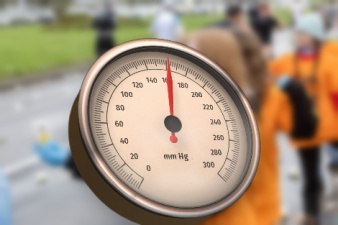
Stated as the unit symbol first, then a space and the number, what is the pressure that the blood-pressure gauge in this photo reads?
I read mmHg 160
